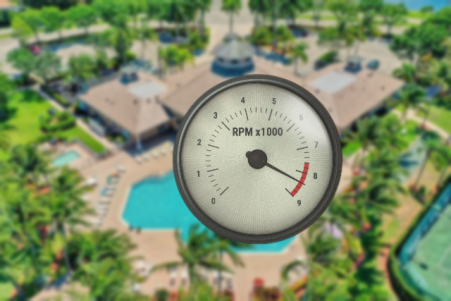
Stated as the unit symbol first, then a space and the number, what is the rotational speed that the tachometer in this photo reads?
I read rpm 8400
